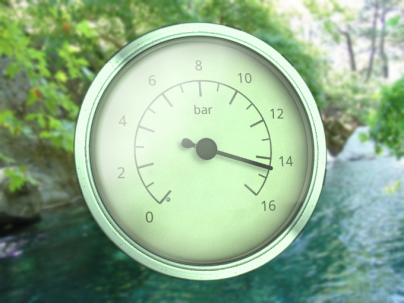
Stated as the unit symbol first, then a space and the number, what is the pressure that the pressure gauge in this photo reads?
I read bar 14.5
